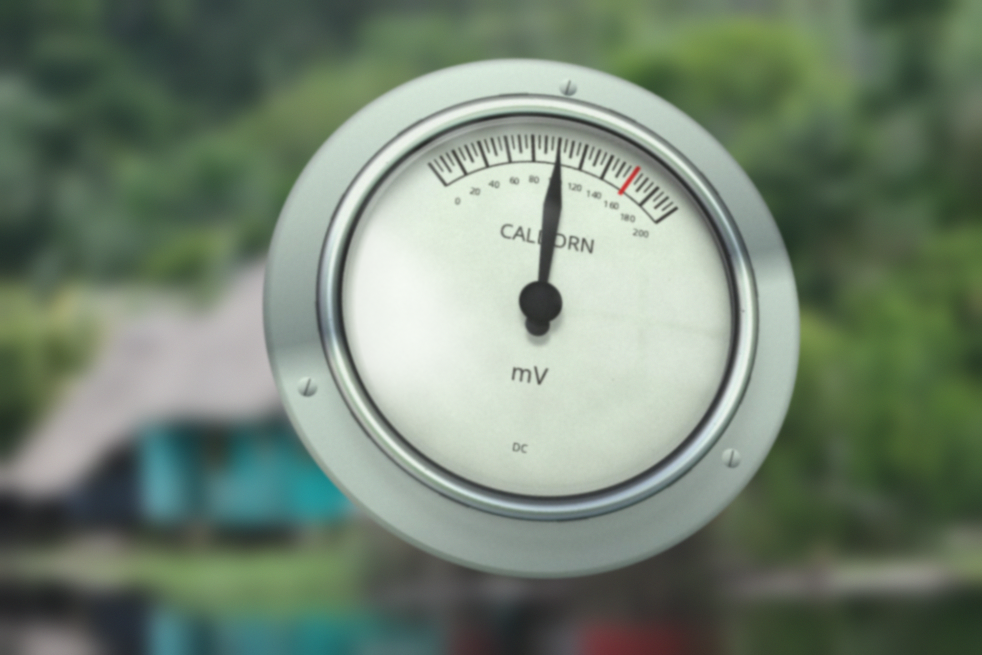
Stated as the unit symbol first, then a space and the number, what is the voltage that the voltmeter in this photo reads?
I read mV 100
